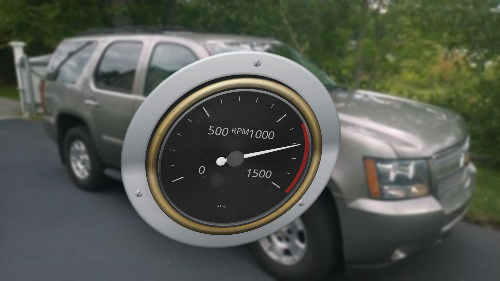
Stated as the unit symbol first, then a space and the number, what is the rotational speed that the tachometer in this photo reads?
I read rpm 1200
